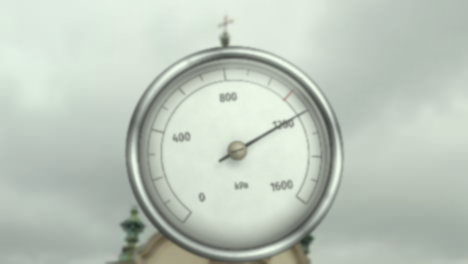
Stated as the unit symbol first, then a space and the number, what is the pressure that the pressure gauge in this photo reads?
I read kPa 1200
